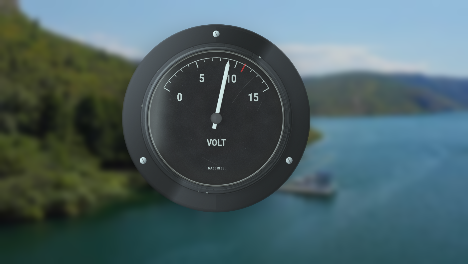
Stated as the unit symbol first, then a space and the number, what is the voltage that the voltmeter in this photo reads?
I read V 9
